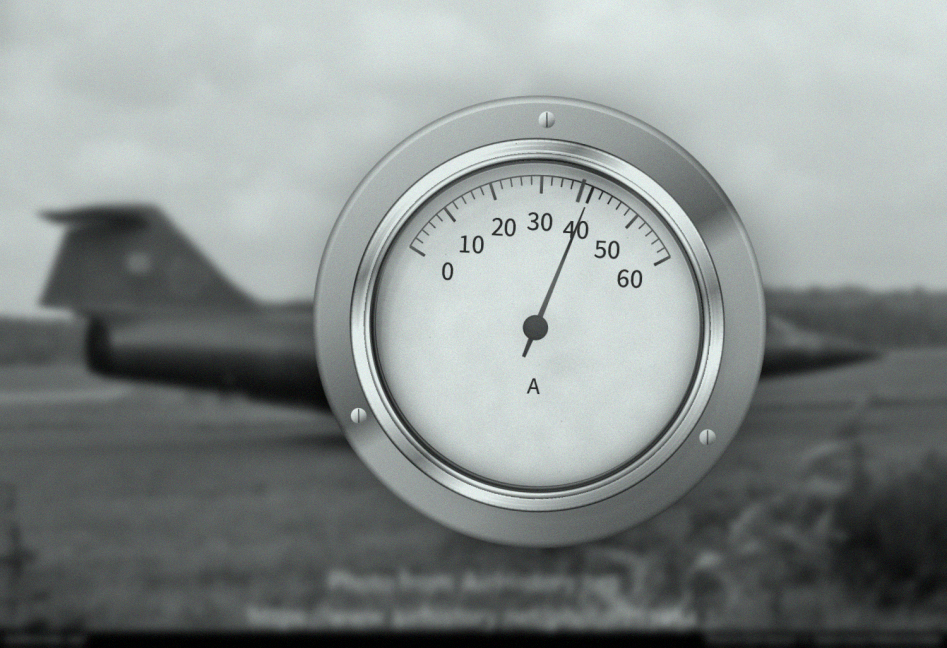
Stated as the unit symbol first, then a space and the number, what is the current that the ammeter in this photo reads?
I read A 40
